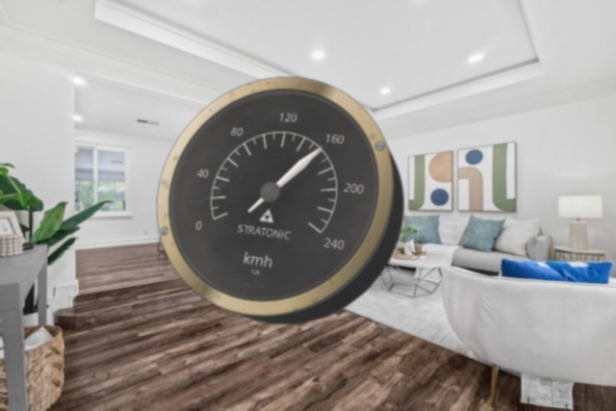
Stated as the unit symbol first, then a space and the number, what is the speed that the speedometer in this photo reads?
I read km/h 160
